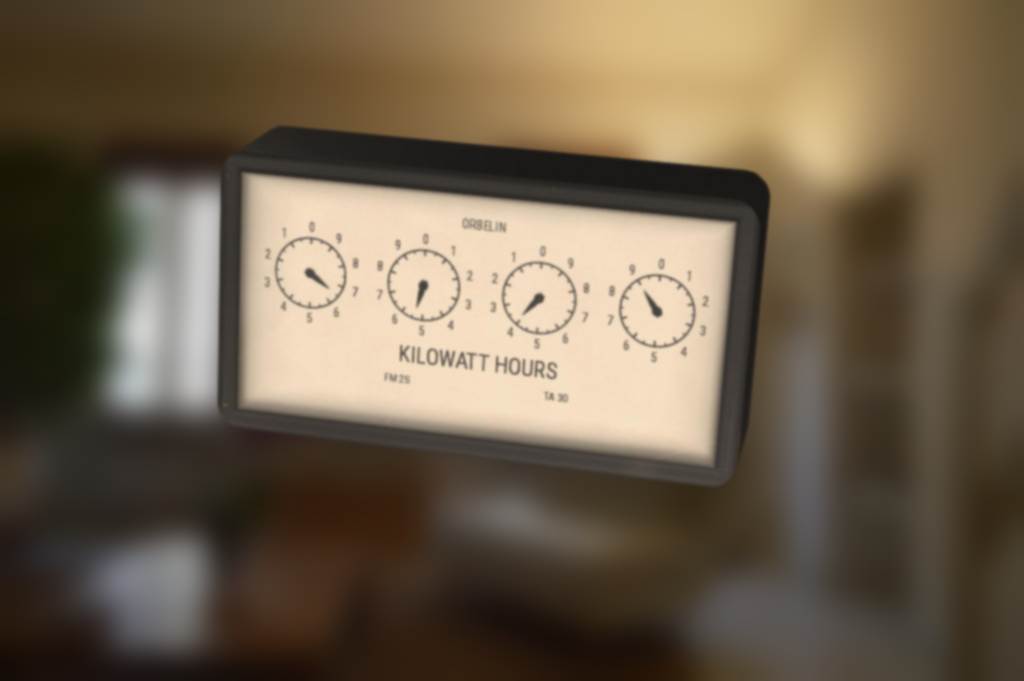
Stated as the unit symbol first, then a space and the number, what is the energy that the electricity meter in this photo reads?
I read kWh 6539
